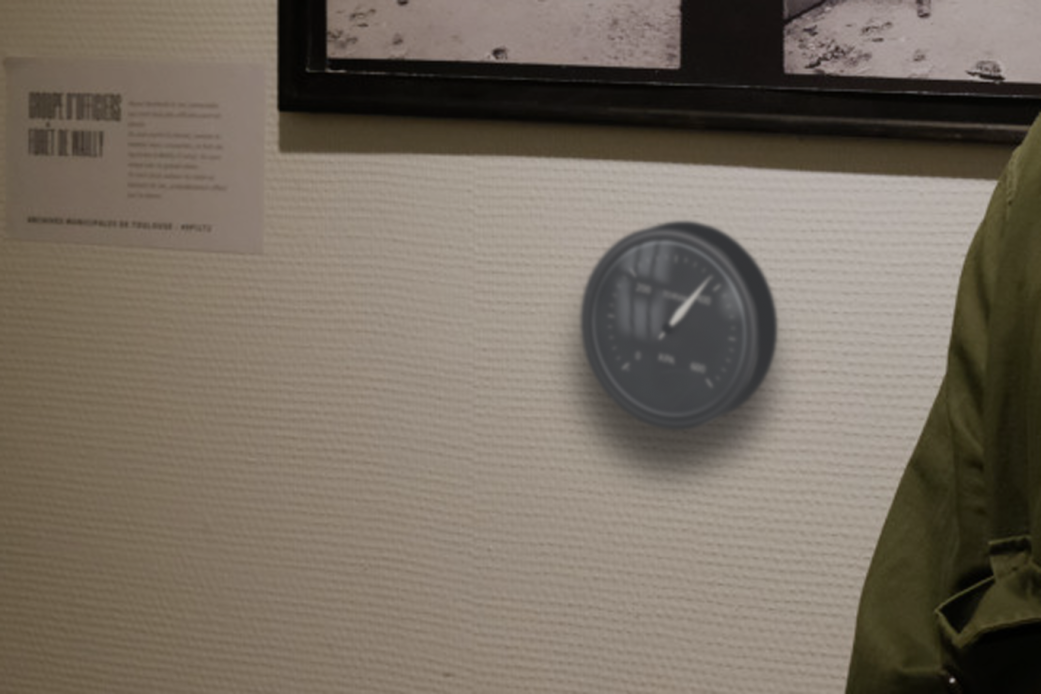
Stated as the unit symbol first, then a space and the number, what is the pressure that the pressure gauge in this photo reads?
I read kPa 380
